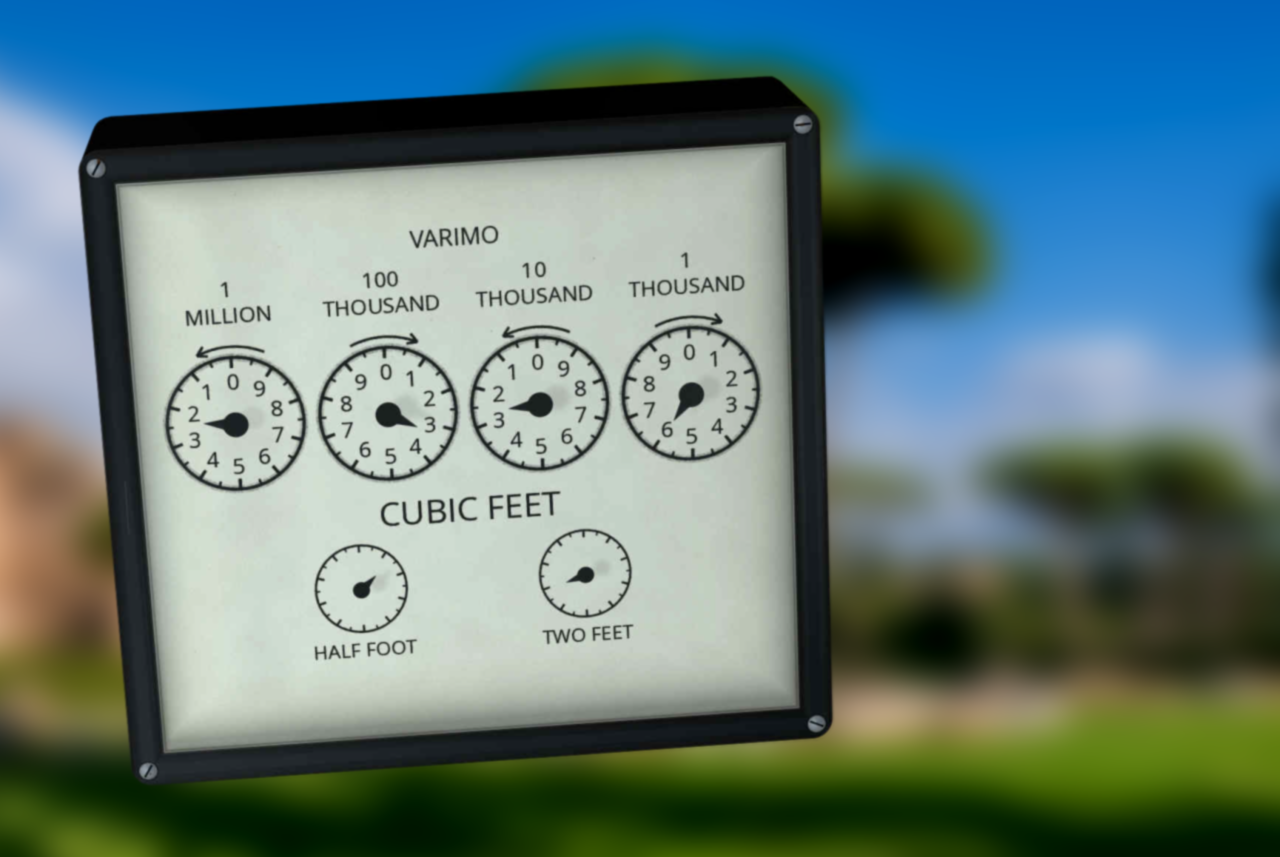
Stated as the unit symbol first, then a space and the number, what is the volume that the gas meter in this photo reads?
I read ft³ 232600
